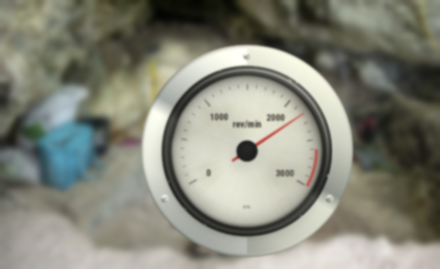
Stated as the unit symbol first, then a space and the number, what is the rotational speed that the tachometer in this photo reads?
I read rpm 2200
